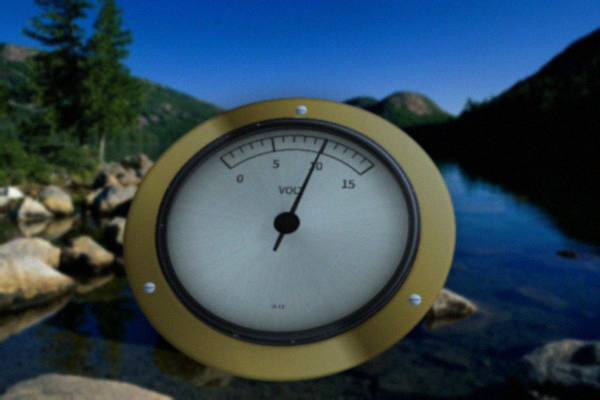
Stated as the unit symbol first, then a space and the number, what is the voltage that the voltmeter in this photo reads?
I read V 10
